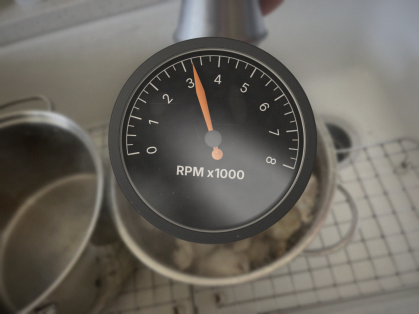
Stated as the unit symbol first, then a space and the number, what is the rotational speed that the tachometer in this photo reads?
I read rpm 3250
